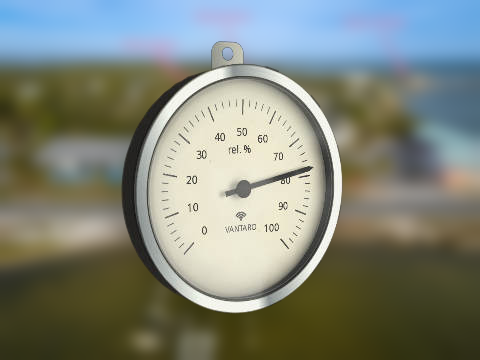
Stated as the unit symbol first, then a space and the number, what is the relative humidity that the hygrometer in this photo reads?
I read % 78
